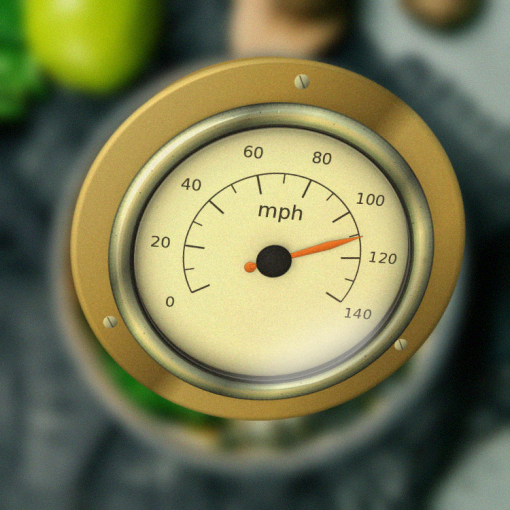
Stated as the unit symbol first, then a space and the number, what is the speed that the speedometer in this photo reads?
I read mph 110
